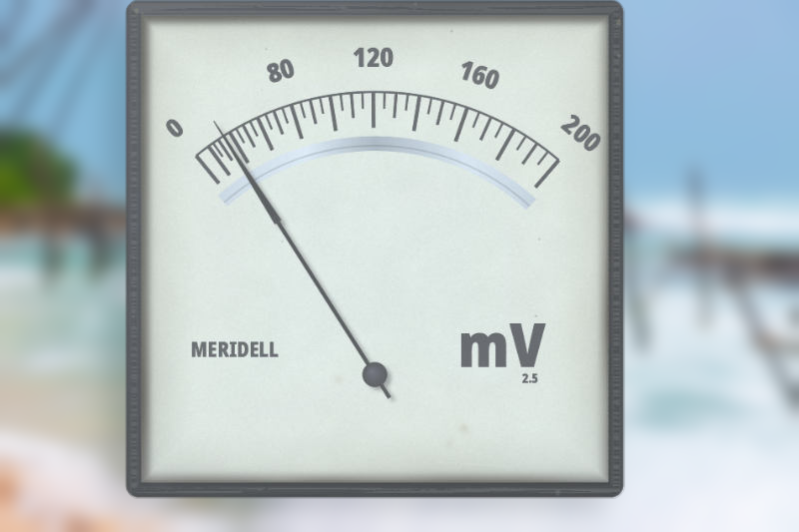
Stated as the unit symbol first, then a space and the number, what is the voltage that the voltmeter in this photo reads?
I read mV 35
